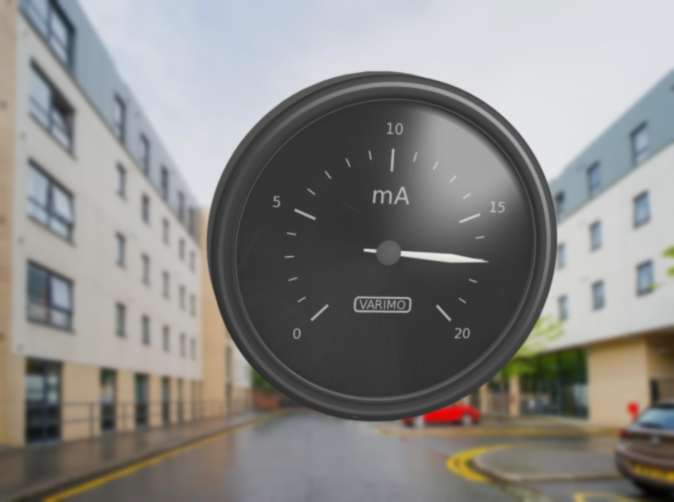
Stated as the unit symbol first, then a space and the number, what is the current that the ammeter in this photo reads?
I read mA 17
